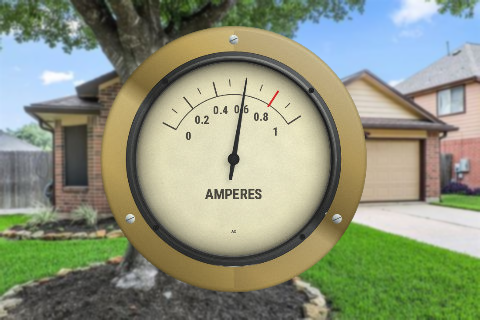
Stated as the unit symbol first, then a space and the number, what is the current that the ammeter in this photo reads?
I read A 0.6
